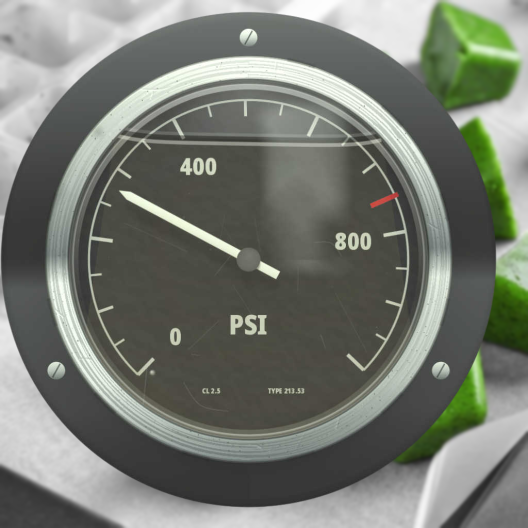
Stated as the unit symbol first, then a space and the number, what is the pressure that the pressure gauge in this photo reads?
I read psi 275
